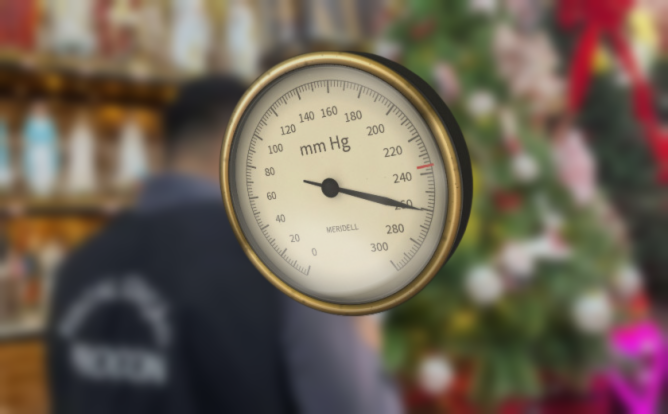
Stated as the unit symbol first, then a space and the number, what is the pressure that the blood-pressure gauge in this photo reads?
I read mmHg 260
